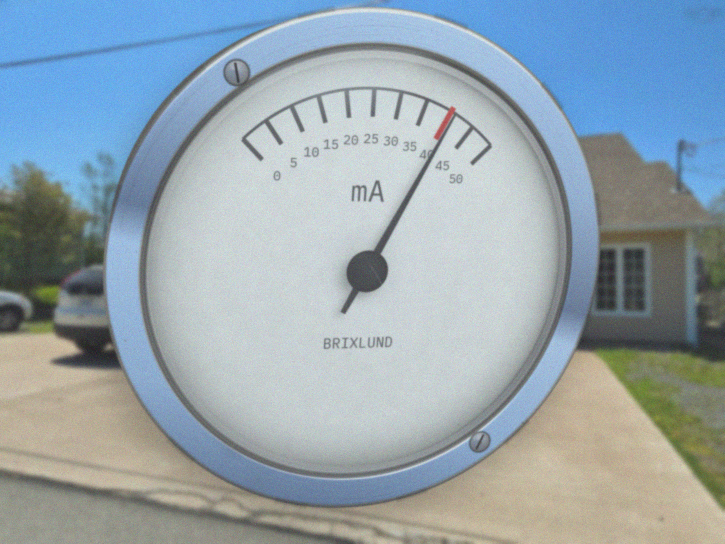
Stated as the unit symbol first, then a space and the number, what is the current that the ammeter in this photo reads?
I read mA 40
